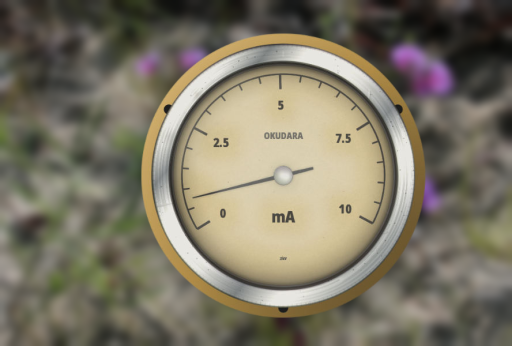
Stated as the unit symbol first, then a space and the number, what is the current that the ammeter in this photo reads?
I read mA 0.75
